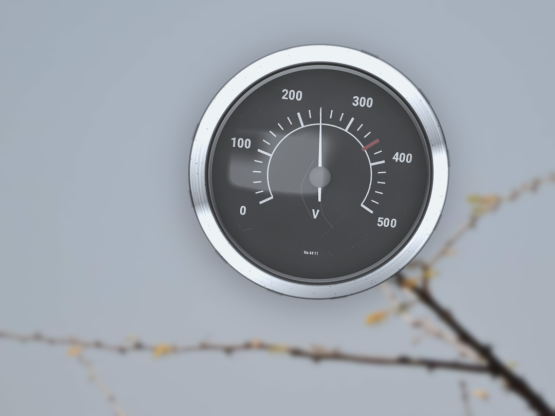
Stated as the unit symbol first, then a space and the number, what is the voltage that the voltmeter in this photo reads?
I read V 240
